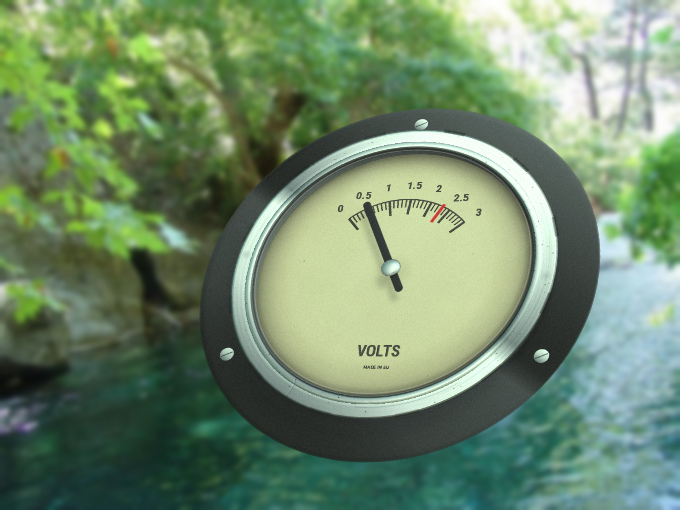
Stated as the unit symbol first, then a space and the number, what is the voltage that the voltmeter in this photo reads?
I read V 0.5
